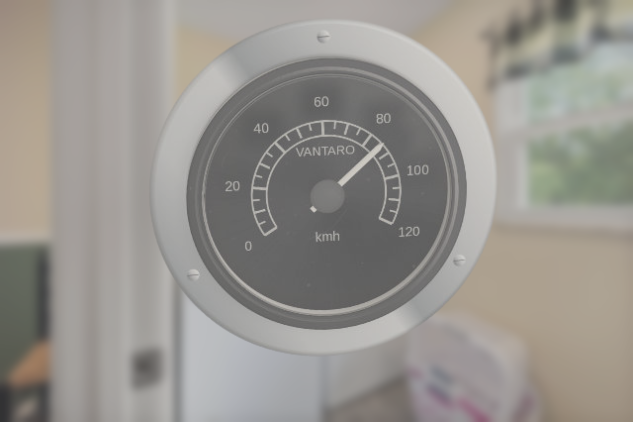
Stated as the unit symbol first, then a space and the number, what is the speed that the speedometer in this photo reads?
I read km/h 85
